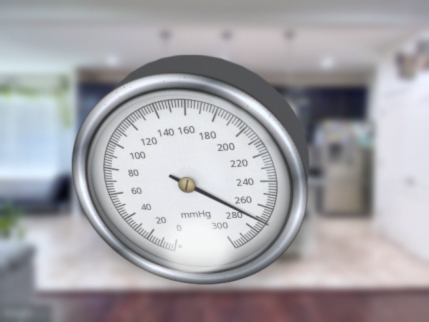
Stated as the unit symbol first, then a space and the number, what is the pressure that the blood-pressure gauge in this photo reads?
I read mmHg 270
